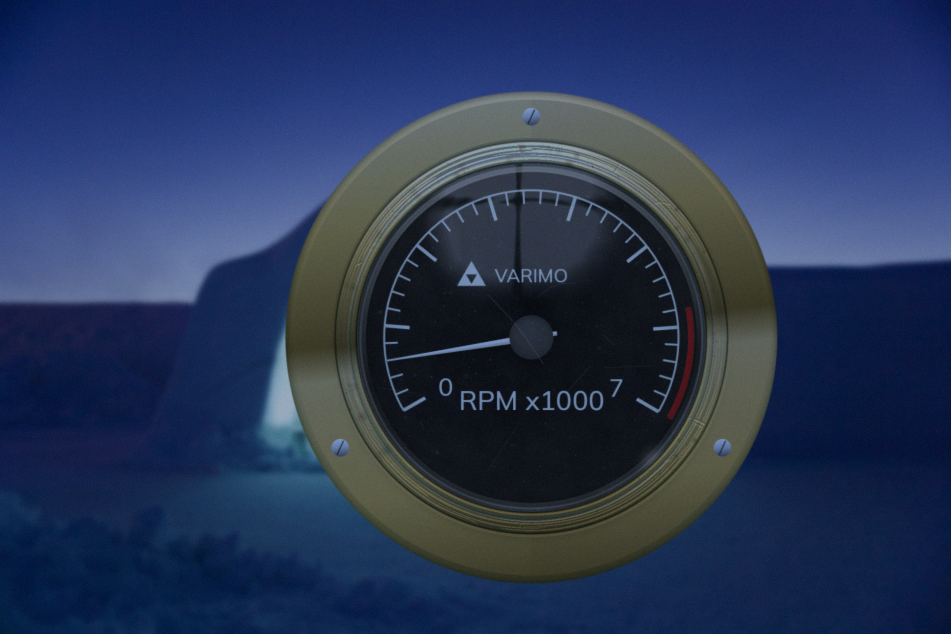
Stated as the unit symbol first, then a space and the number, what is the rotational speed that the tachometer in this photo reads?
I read rpm 600
